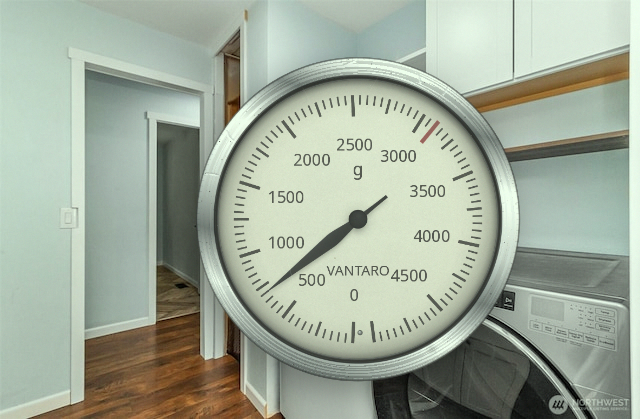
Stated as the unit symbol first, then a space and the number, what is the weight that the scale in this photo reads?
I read g 700
